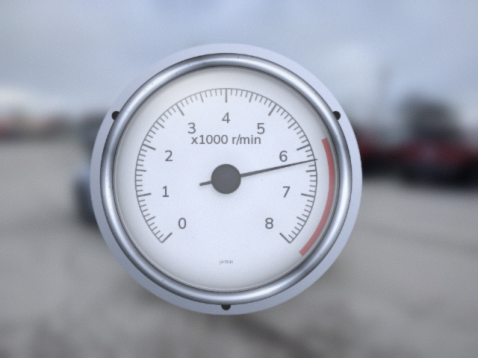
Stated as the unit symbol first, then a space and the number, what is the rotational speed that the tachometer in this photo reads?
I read rpm 6300
